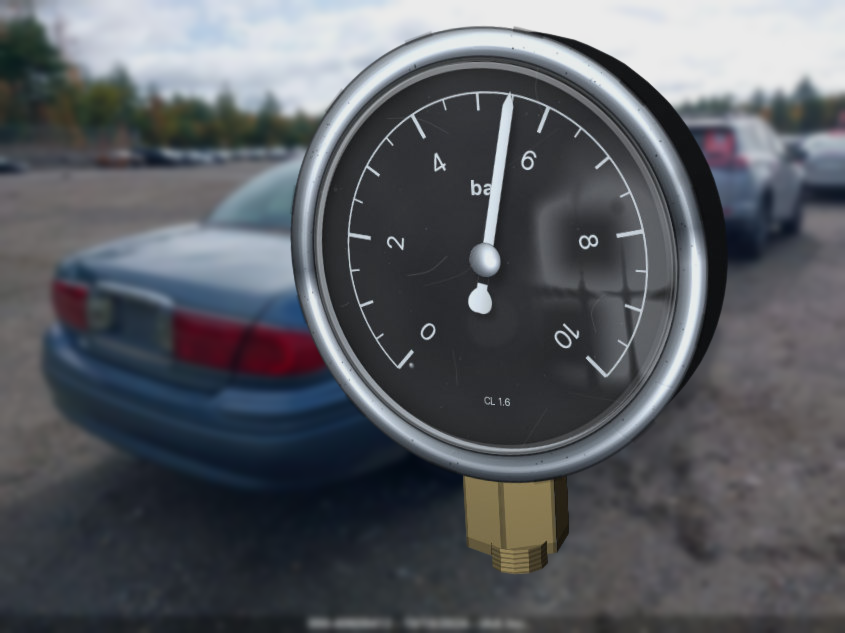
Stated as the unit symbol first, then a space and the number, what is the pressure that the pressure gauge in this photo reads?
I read bar 5.5
